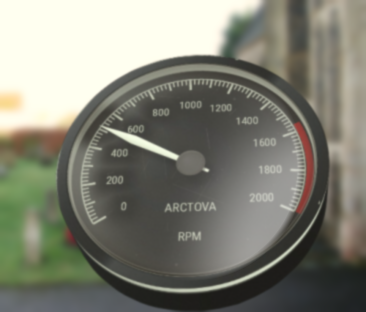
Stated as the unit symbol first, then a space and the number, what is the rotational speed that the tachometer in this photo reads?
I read rpm 500
